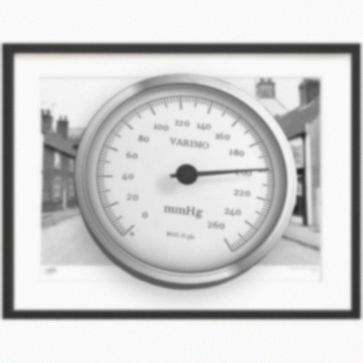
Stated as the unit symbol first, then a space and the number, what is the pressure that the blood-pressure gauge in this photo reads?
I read mmHg 200
